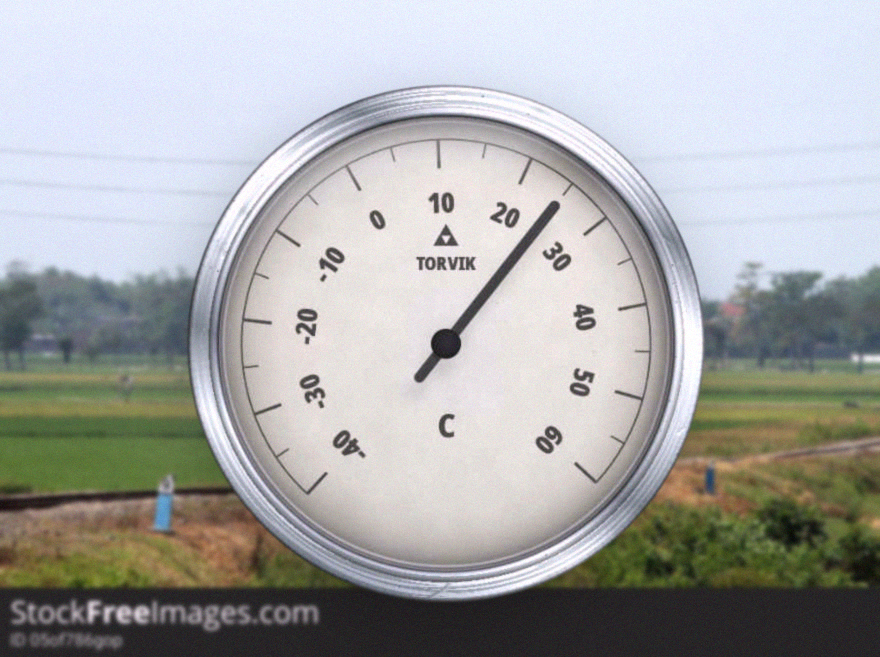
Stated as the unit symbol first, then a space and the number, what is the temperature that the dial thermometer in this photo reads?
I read °C 25
